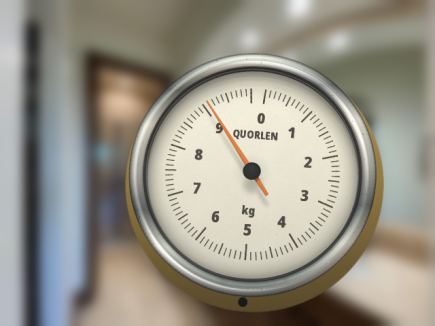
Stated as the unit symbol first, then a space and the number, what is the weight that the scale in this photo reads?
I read kg 9.1
